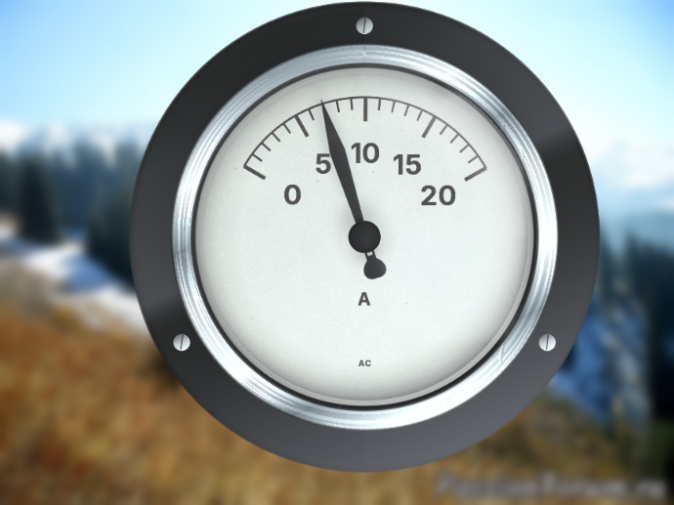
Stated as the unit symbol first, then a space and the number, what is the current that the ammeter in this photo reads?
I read A 7
